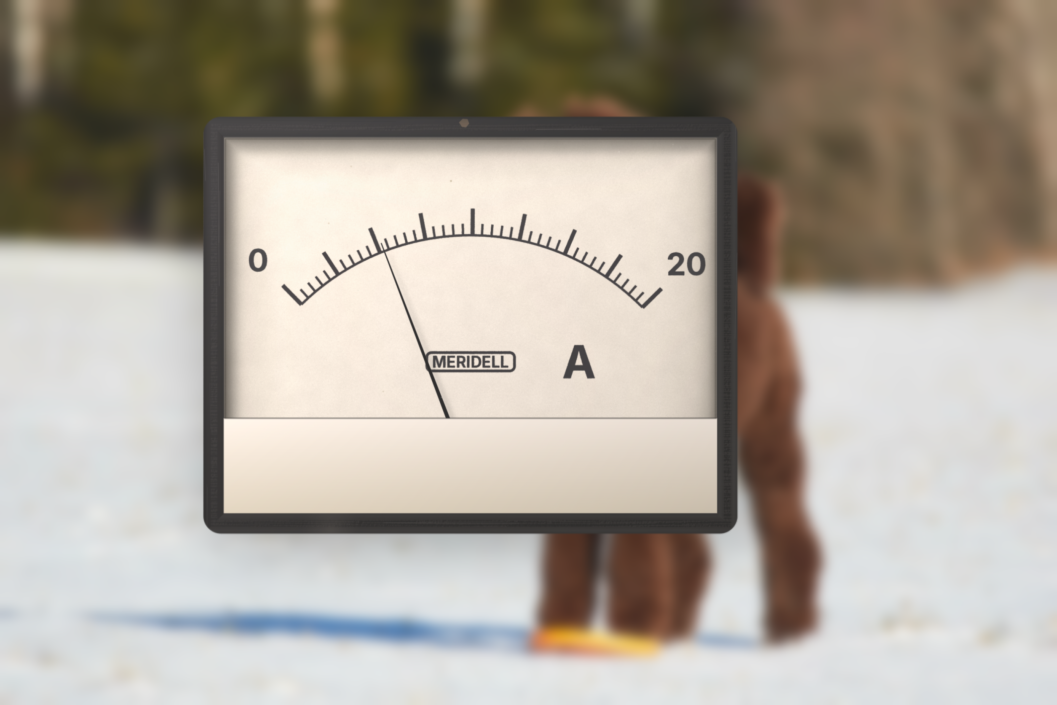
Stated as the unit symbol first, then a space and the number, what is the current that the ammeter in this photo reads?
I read A 5.25
